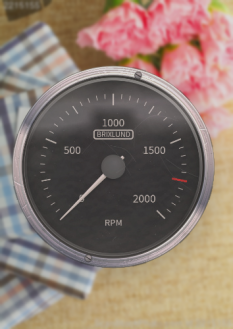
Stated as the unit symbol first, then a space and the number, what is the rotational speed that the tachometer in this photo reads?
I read rpm 0
